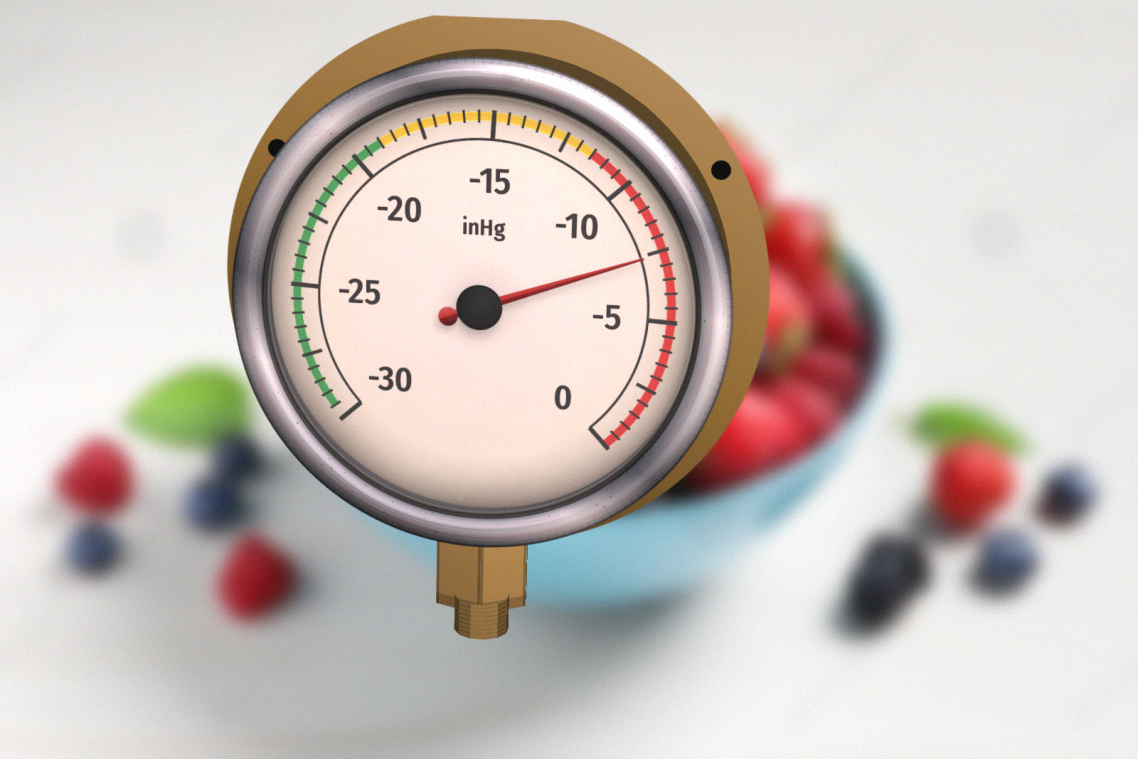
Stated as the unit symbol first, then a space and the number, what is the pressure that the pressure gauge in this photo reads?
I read inHg -7.5
